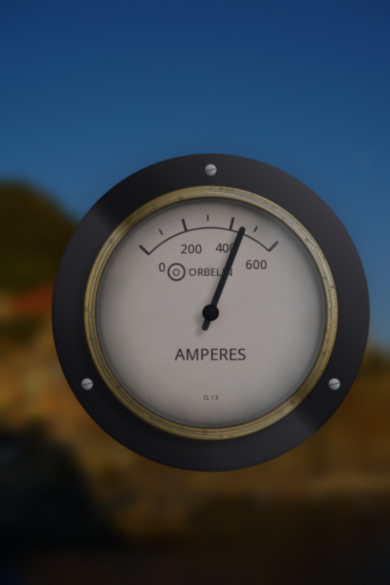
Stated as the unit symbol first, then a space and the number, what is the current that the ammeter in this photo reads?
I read A 450
